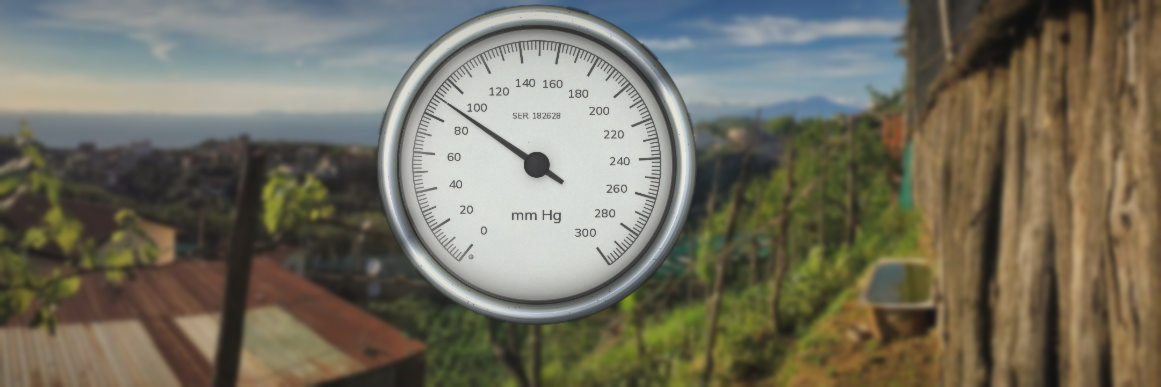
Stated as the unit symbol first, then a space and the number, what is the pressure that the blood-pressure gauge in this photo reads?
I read mmHg 90
